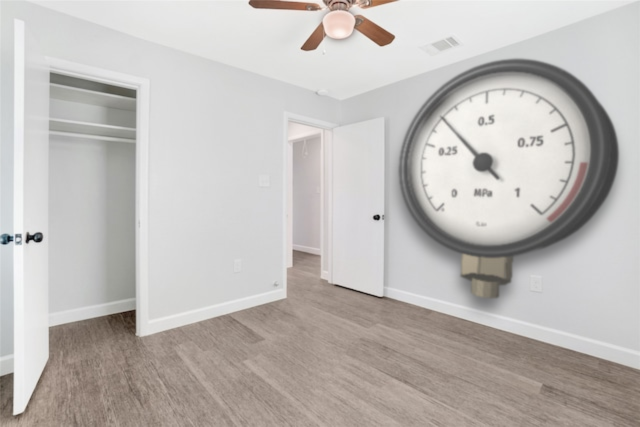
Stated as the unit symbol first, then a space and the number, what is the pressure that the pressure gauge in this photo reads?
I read MPa 0.35
